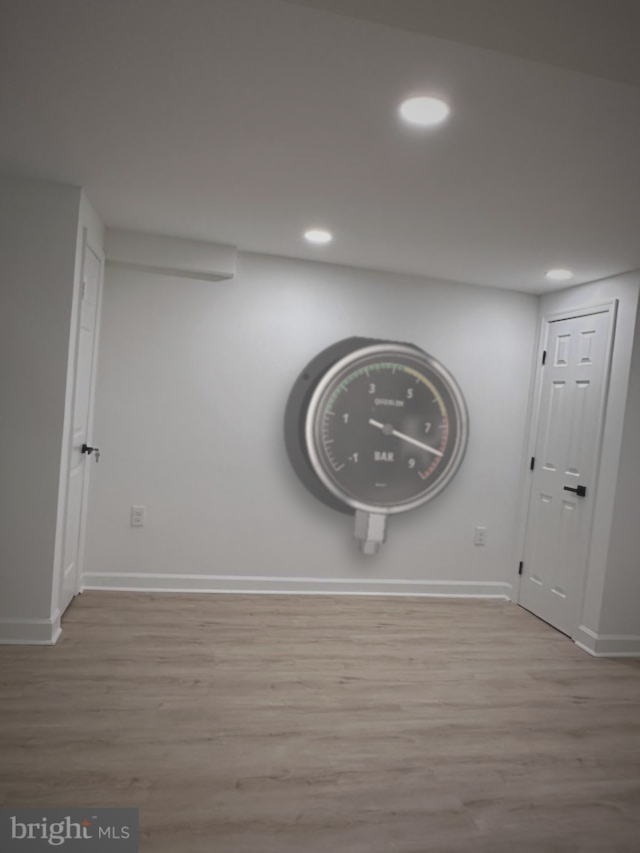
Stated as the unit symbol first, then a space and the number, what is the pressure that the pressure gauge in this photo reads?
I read bar 8
